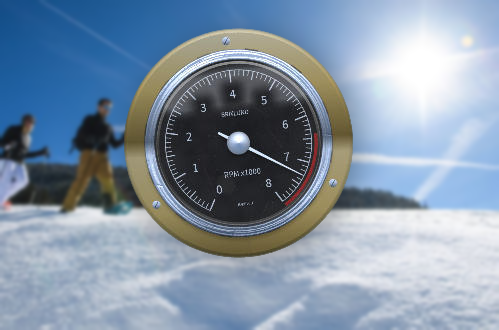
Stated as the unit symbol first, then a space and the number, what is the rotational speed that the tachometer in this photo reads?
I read rpm 7300
